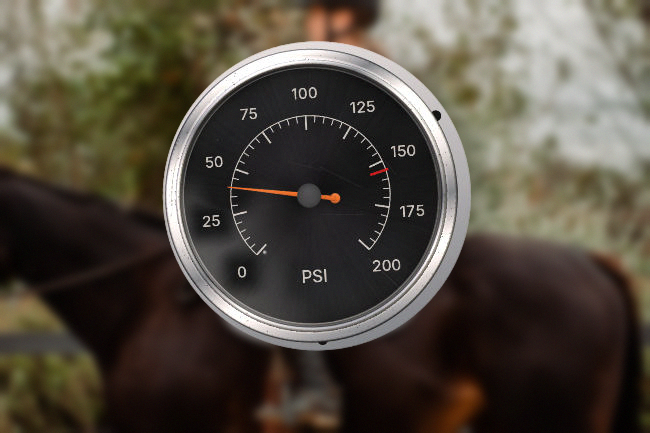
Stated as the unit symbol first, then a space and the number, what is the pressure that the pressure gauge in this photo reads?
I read psi 40
